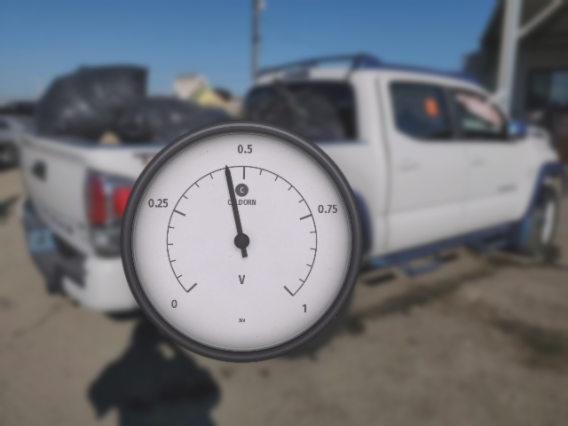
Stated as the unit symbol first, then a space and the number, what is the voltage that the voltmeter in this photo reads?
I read V 0.45
